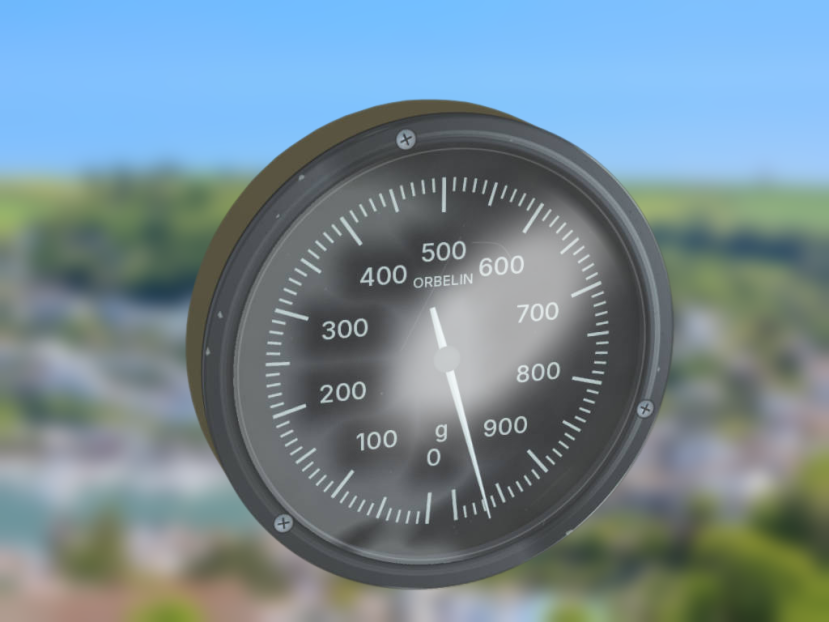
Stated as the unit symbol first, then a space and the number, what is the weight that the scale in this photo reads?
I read g 970
